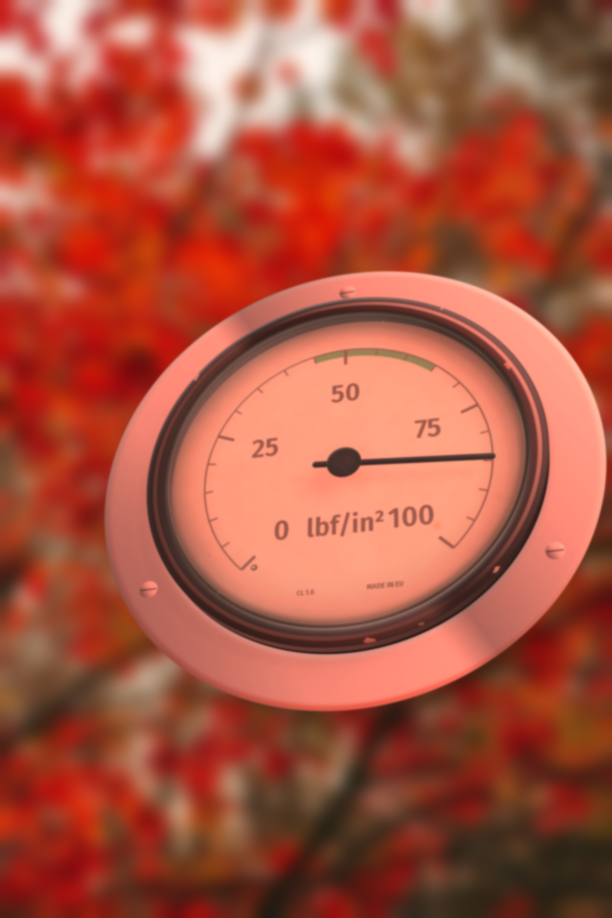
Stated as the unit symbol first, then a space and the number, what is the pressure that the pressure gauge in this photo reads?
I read psi 85
